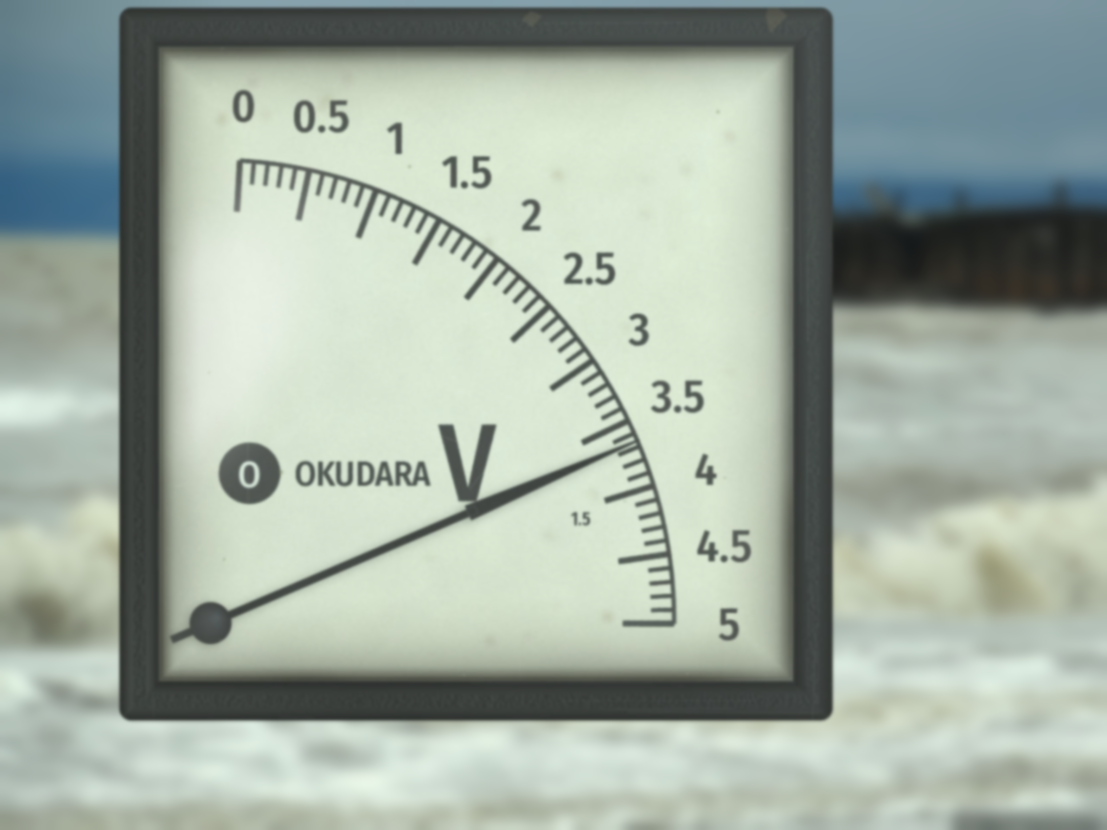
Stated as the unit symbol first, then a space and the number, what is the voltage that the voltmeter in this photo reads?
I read V 3.65
